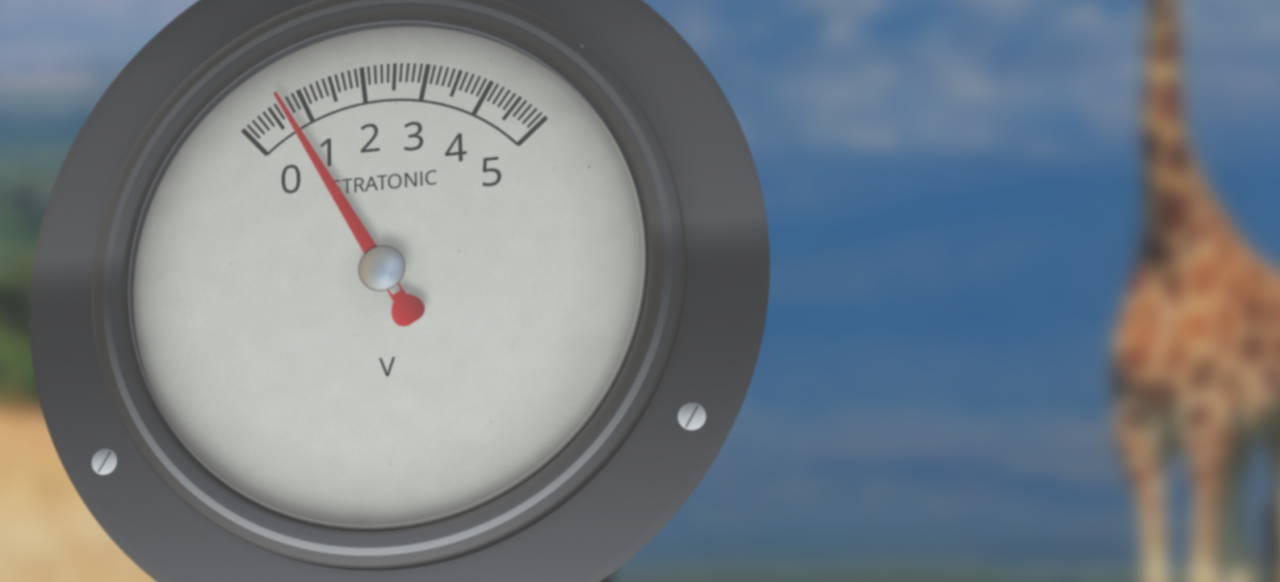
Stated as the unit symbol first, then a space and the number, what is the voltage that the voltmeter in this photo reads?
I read V 0.7
